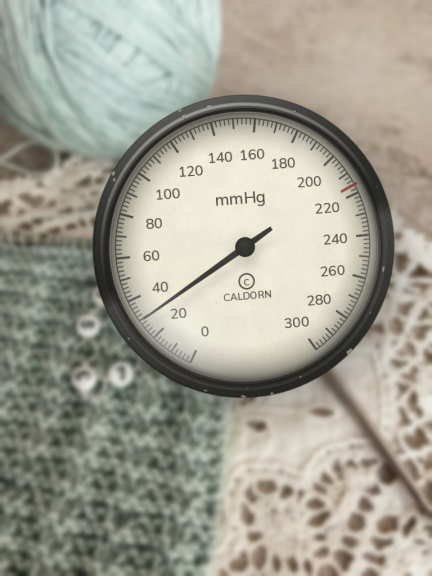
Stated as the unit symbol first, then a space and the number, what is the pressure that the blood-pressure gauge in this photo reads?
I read mmHg 30
